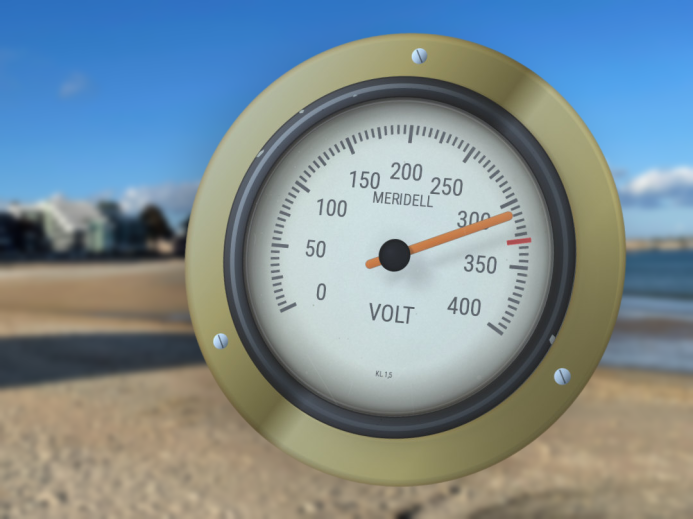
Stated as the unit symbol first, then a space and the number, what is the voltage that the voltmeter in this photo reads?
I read V 310
